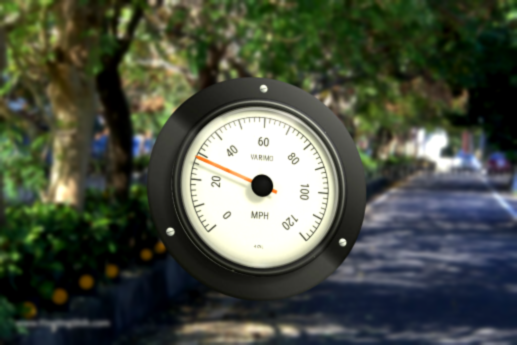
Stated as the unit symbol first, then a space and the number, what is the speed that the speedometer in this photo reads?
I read mph 28
